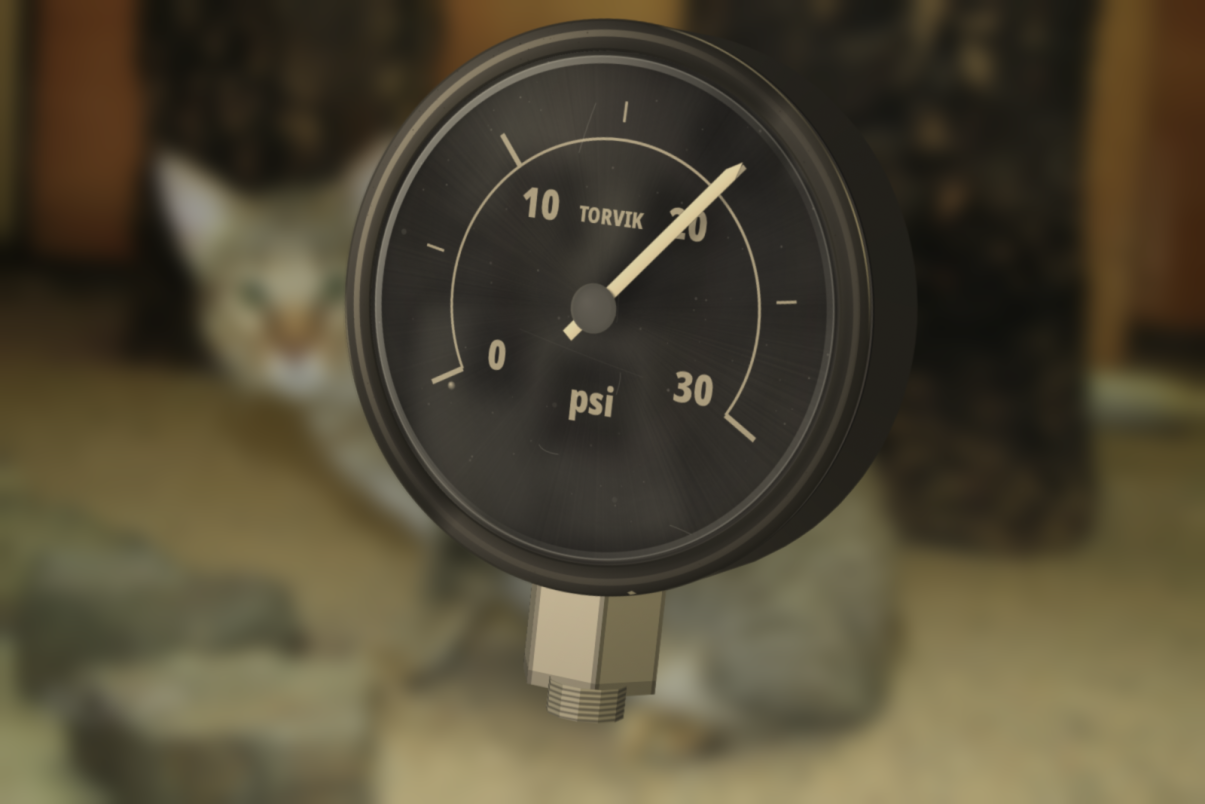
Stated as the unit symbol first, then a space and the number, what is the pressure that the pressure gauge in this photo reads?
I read psi 20
